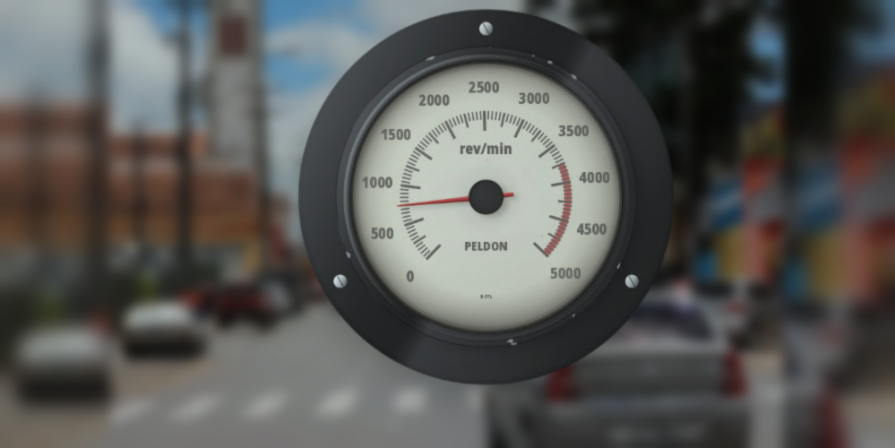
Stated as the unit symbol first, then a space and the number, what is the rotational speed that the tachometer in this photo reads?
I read rpm 750
